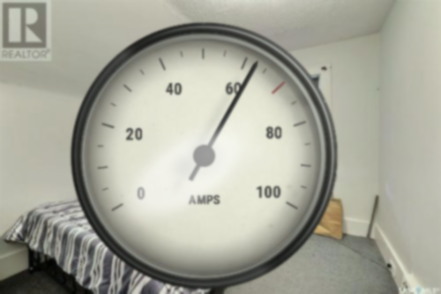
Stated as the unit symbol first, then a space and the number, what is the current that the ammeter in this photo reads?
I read A 62.5
